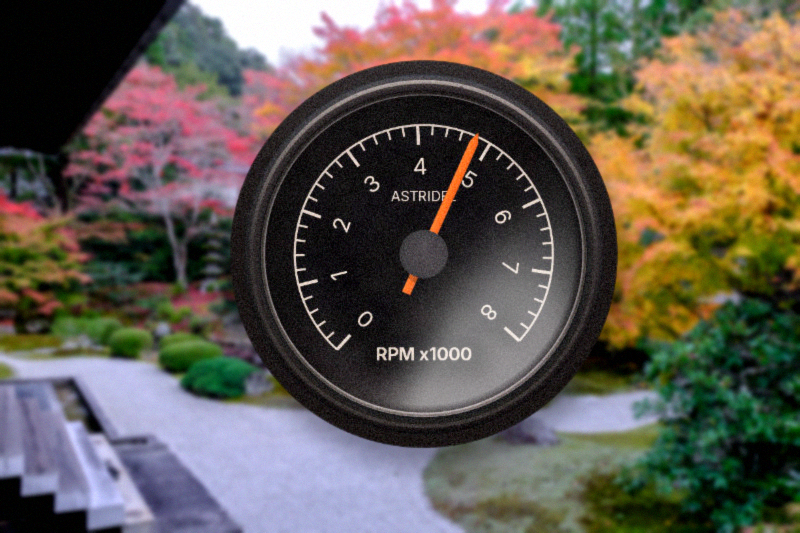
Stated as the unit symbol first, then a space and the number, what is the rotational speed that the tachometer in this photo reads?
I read rpm 4800
